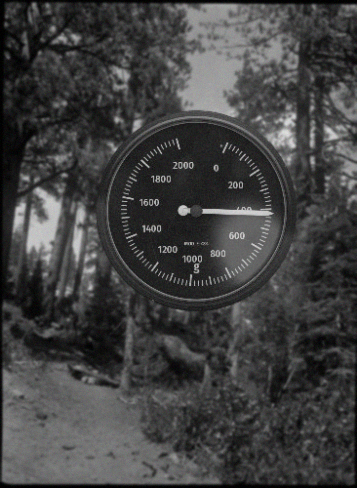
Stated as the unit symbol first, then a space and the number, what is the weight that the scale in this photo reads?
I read g 420
